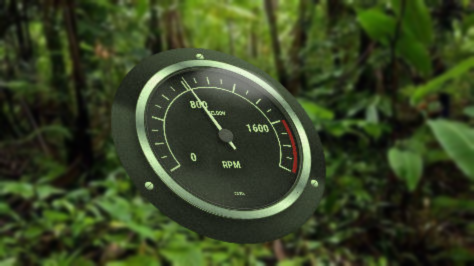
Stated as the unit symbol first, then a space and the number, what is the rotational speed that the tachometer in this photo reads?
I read rpm 800
